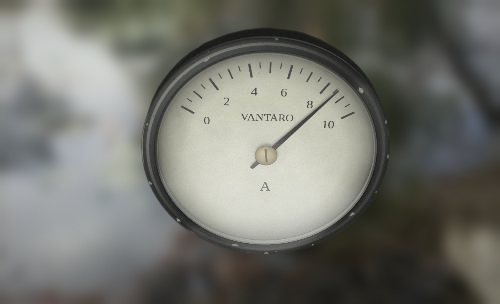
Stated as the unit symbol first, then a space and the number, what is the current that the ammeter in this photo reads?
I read A 8.5
